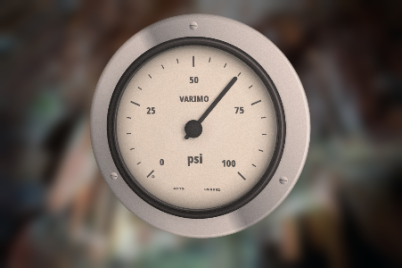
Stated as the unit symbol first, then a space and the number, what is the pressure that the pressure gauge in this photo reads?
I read psi 65
